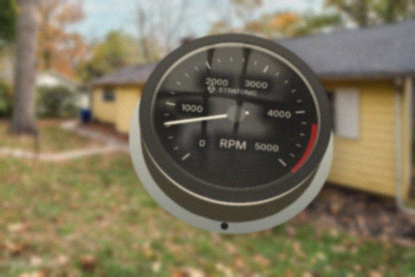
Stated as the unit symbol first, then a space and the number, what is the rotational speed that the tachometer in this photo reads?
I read rpm 600
